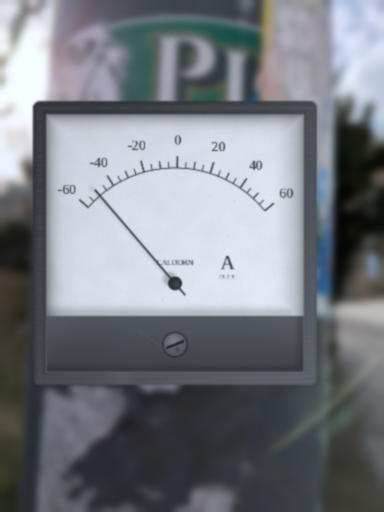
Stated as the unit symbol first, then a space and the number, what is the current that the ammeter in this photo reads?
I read A -50
